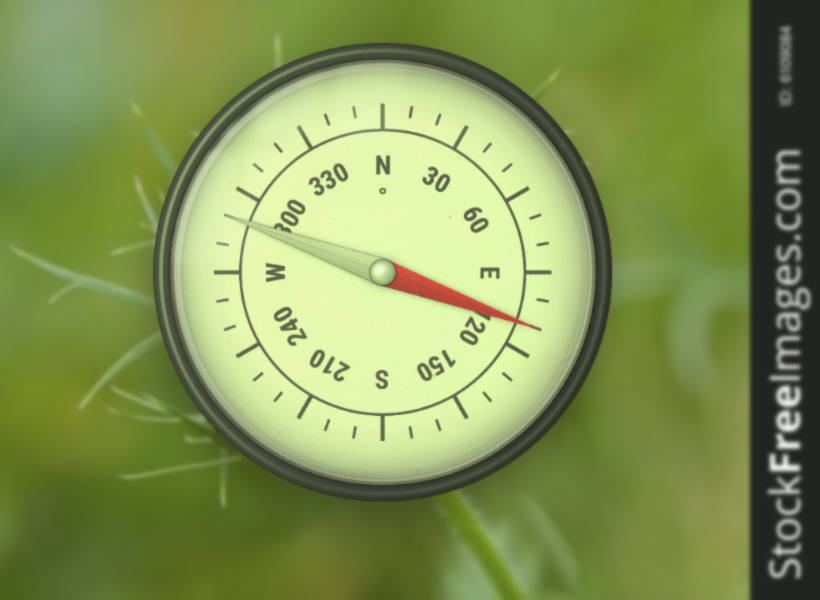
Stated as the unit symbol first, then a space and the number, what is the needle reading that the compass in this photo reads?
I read ° 110
